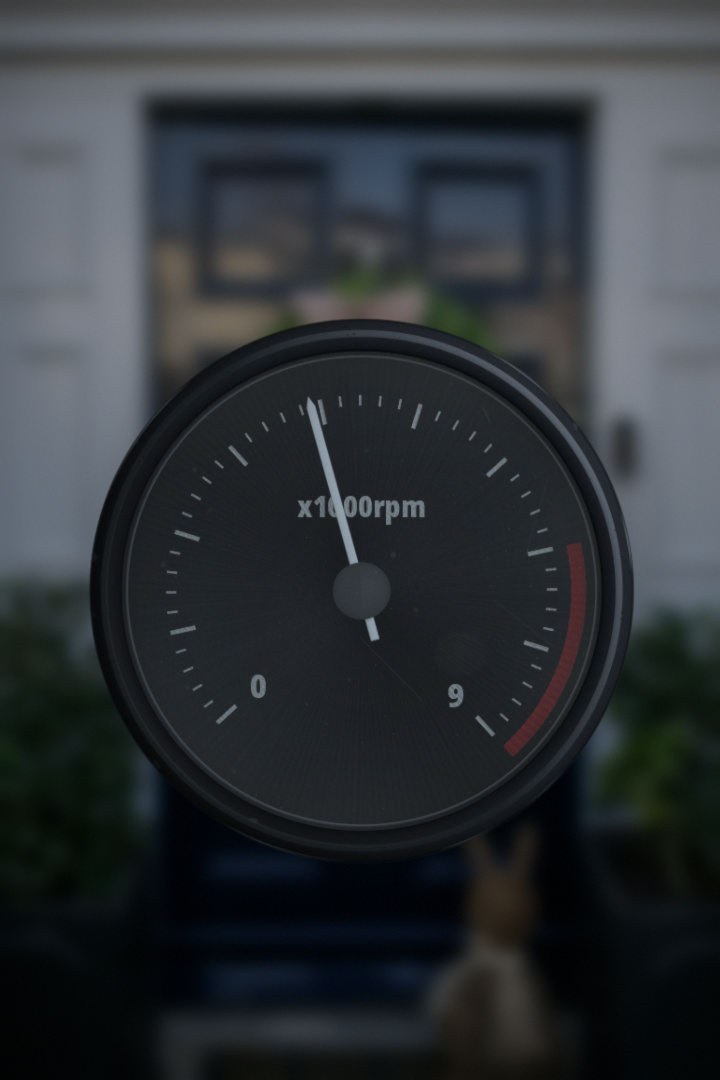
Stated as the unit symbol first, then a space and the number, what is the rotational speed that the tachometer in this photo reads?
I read rpm 3900
